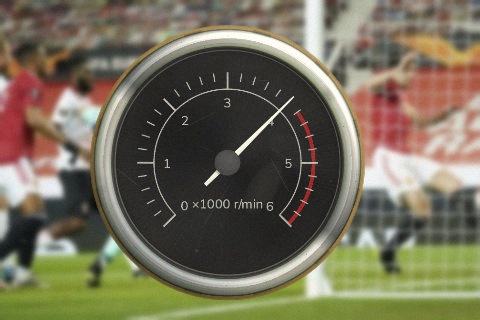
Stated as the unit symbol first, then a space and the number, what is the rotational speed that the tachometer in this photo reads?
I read rpm 4000
